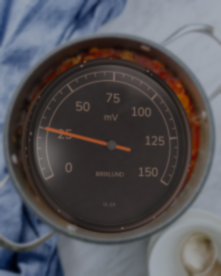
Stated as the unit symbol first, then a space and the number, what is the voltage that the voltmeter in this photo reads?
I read mV 25
